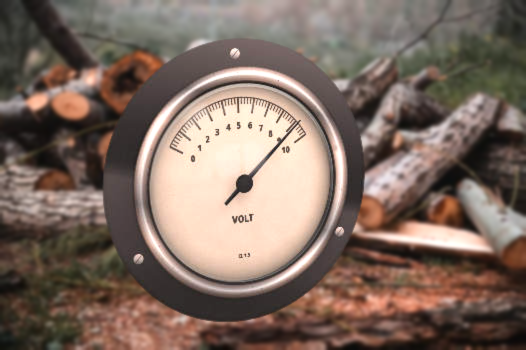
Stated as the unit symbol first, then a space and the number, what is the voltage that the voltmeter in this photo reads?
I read V 9
